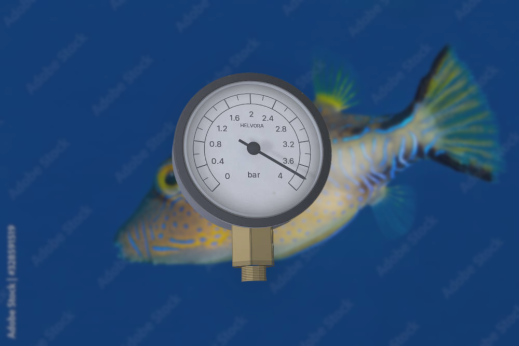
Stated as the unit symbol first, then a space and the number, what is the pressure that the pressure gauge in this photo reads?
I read bar 3.8
